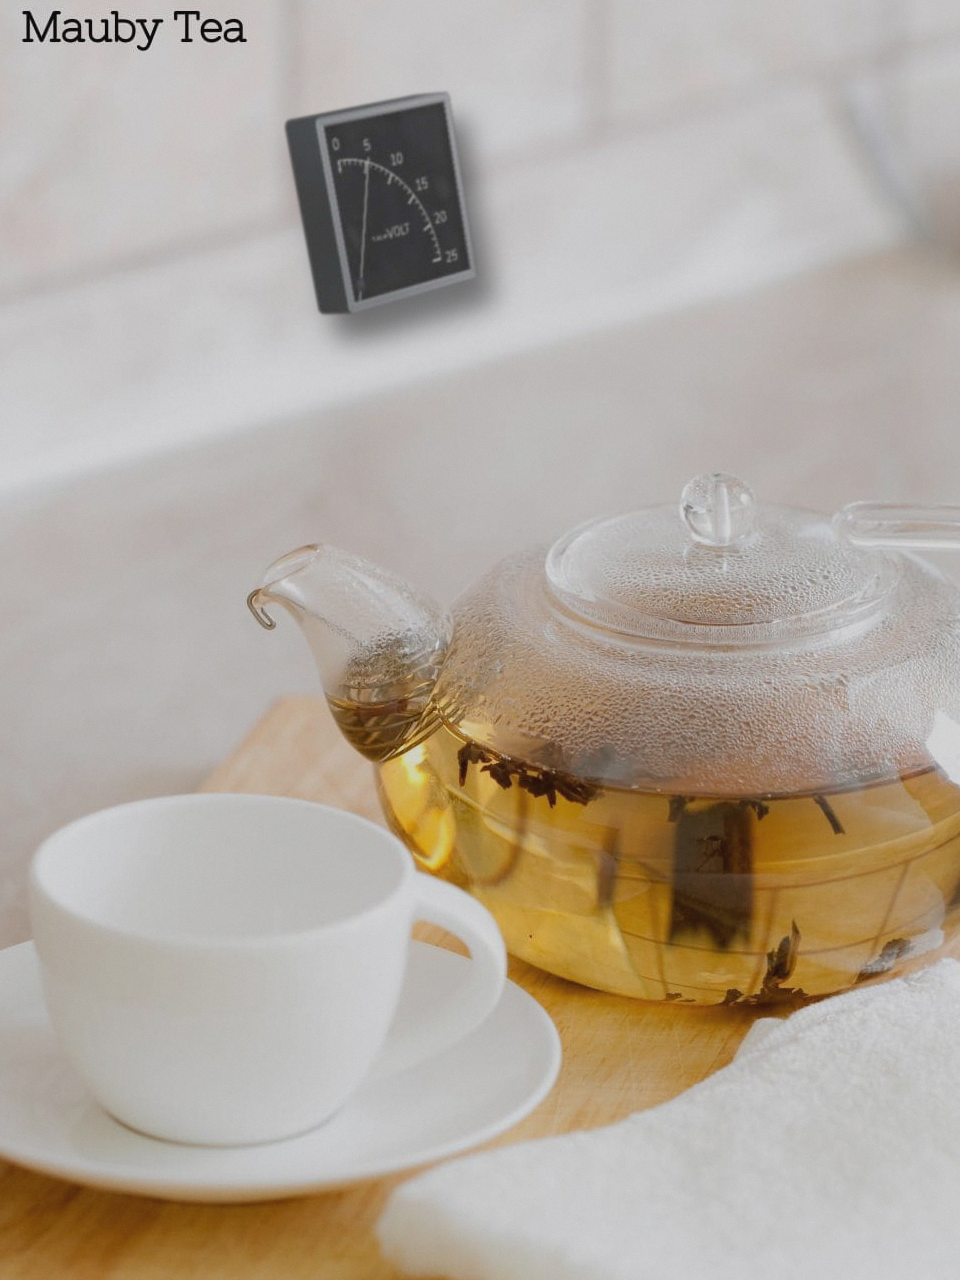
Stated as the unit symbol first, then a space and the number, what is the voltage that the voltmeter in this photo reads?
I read V 5
